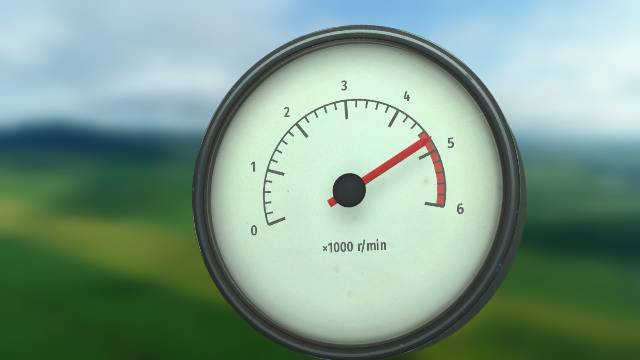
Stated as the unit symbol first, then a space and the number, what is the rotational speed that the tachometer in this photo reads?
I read rpm 4800
